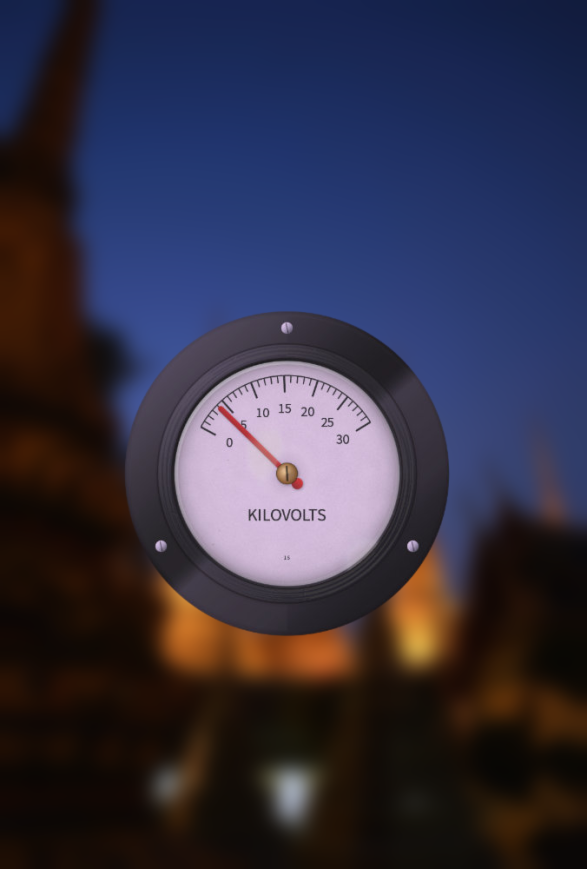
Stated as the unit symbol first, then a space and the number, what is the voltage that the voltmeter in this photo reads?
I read kV 4
